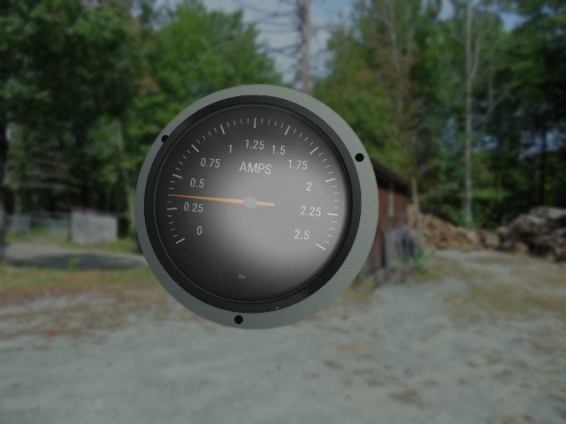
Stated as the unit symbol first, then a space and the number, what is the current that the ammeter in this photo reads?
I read A 0.35
